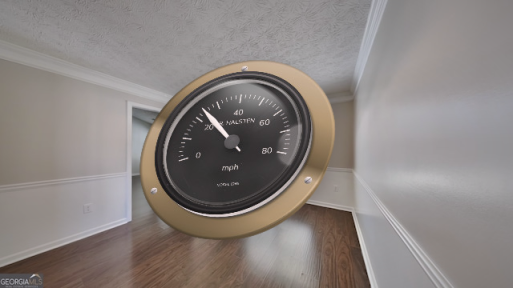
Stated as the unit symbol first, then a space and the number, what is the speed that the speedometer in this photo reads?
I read mph 24
